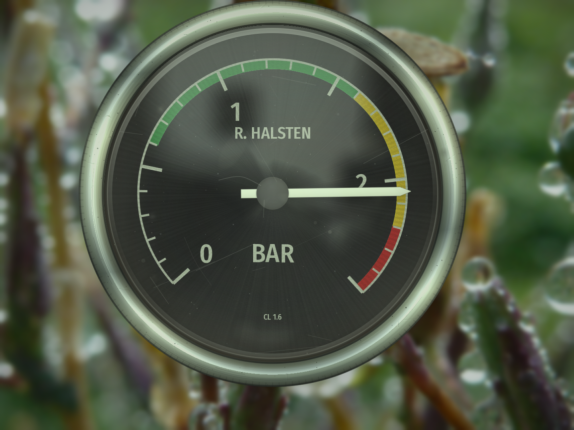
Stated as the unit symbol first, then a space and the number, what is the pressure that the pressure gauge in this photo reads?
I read bar 2.05
